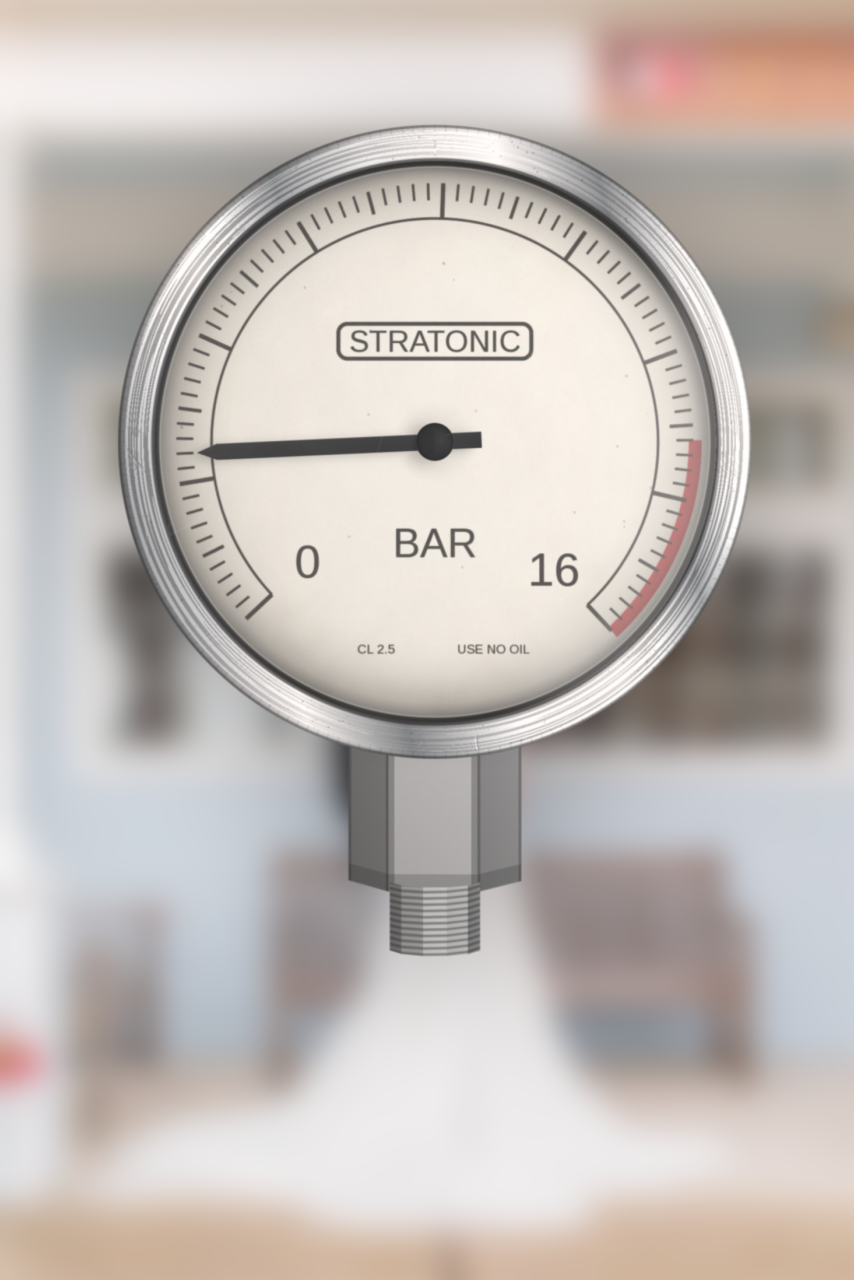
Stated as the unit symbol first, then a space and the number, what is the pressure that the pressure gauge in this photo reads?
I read bar 2.4
